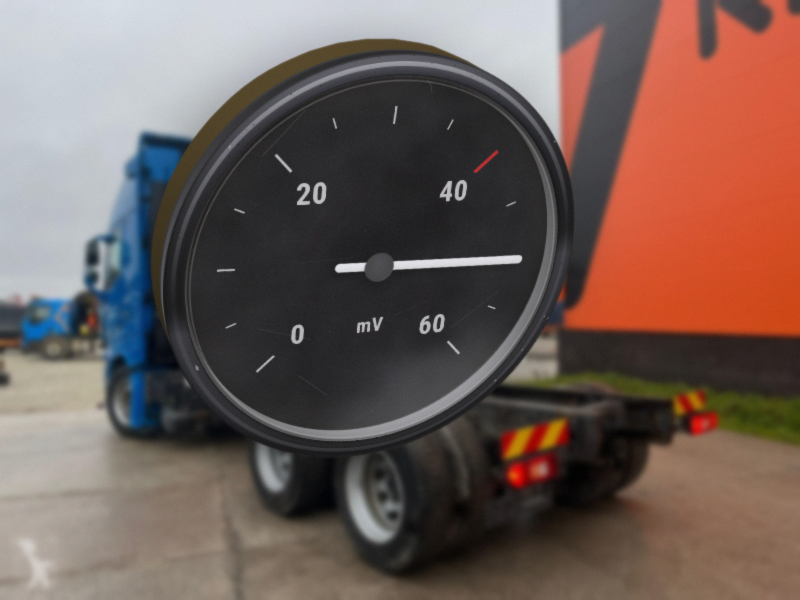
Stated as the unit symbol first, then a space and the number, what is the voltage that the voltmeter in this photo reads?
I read mV 50
